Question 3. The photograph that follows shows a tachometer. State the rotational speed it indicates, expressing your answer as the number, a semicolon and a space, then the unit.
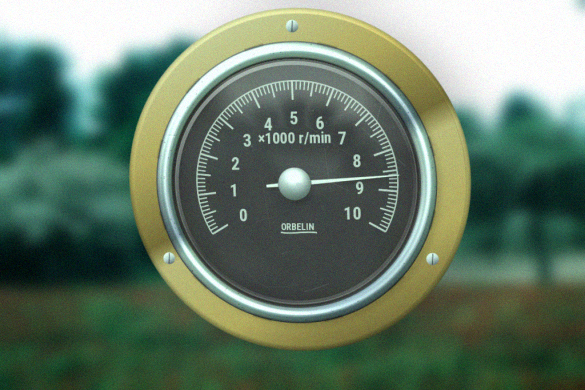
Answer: 8600; rpm
